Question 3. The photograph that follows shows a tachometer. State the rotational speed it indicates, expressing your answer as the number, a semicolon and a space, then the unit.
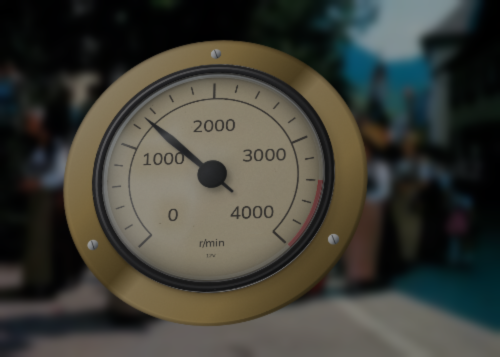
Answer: 1300; rpm
